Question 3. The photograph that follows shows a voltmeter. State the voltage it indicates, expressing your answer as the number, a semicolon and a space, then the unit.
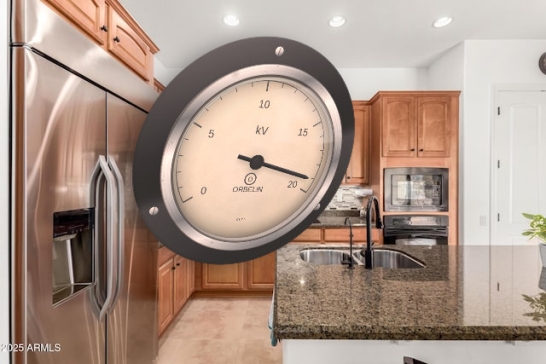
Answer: 19; kV
